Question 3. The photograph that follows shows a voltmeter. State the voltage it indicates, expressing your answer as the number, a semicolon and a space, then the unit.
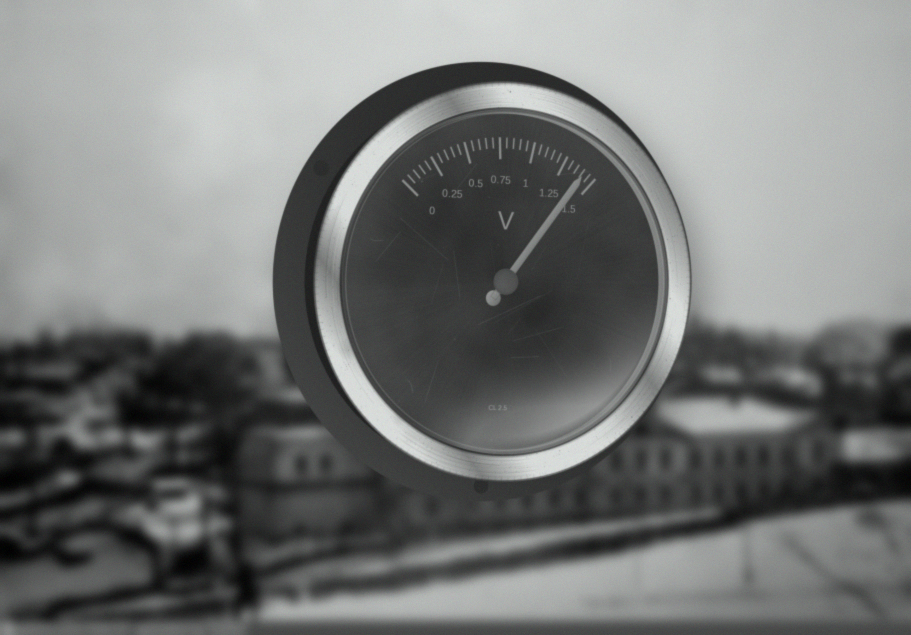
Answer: 1.4; V
